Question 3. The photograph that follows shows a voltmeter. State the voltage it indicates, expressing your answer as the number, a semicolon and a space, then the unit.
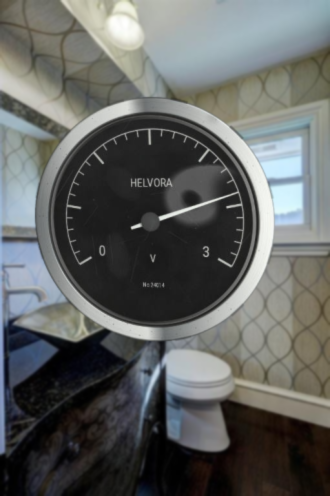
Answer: 2.4; V
